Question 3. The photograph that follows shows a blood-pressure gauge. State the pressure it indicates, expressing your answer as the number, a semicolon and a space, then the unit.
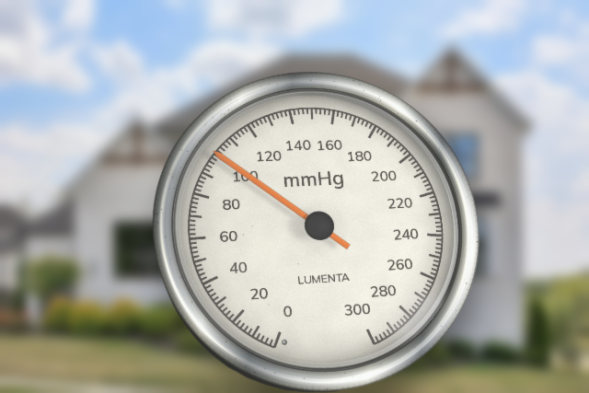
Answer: 100; mmHg
